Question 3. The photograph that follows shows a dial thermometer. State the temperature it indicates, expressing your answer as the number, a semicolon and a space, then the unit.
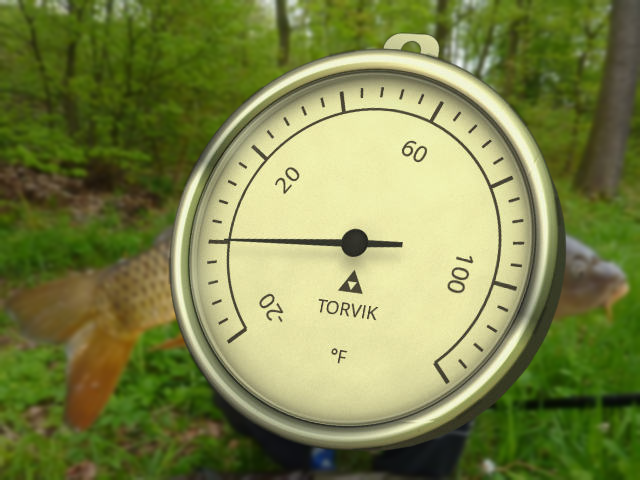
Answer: 0; °F
